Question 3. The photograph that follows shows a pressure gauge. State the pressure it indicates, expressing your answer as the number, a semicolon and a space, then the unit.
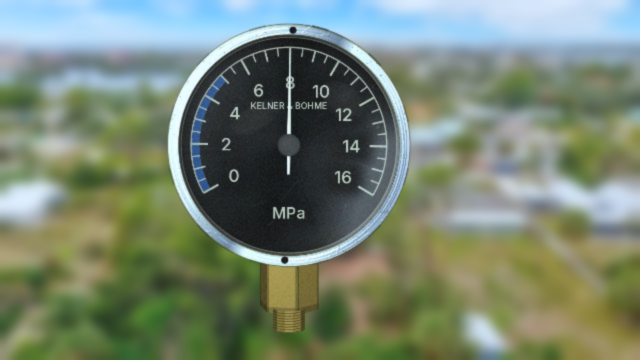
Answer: 8; MPa
